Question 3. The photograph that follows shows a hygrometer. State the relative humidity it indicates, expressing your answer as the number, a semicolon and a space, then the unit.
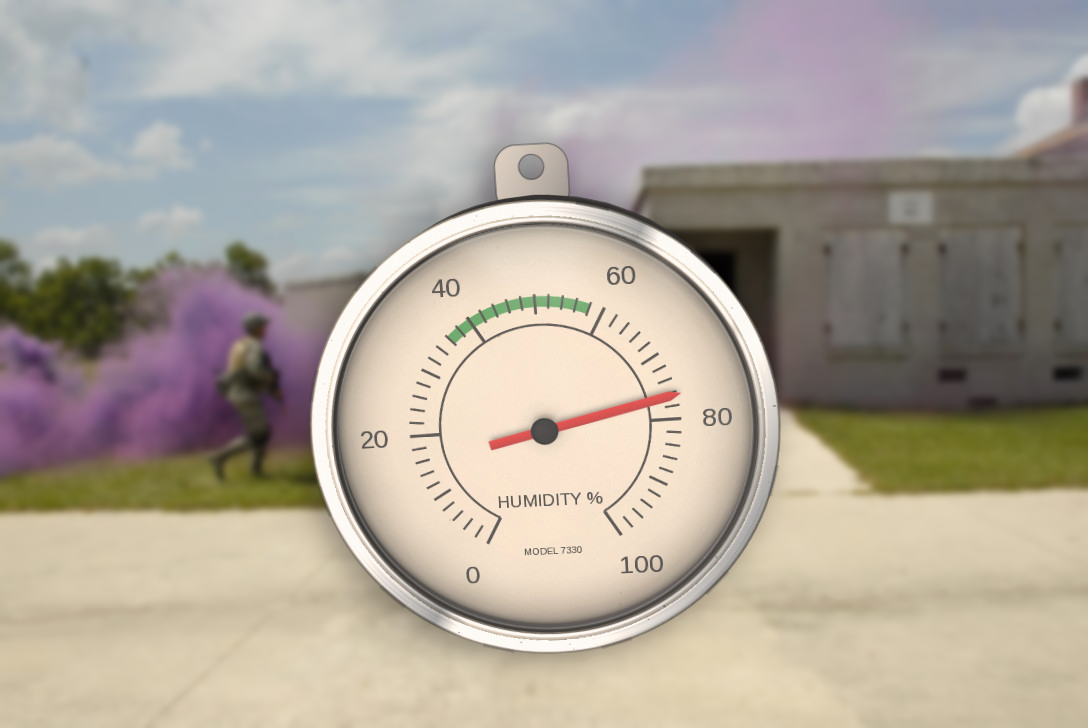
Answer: 76; %
